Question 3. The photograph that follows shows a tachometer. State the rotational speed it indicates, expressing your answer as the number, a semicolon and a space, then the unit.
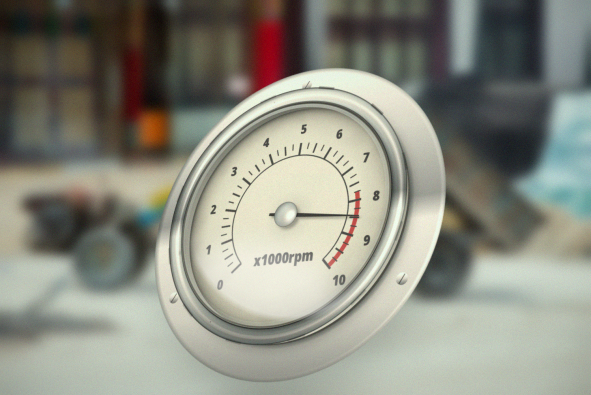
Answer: 8500; rpm
